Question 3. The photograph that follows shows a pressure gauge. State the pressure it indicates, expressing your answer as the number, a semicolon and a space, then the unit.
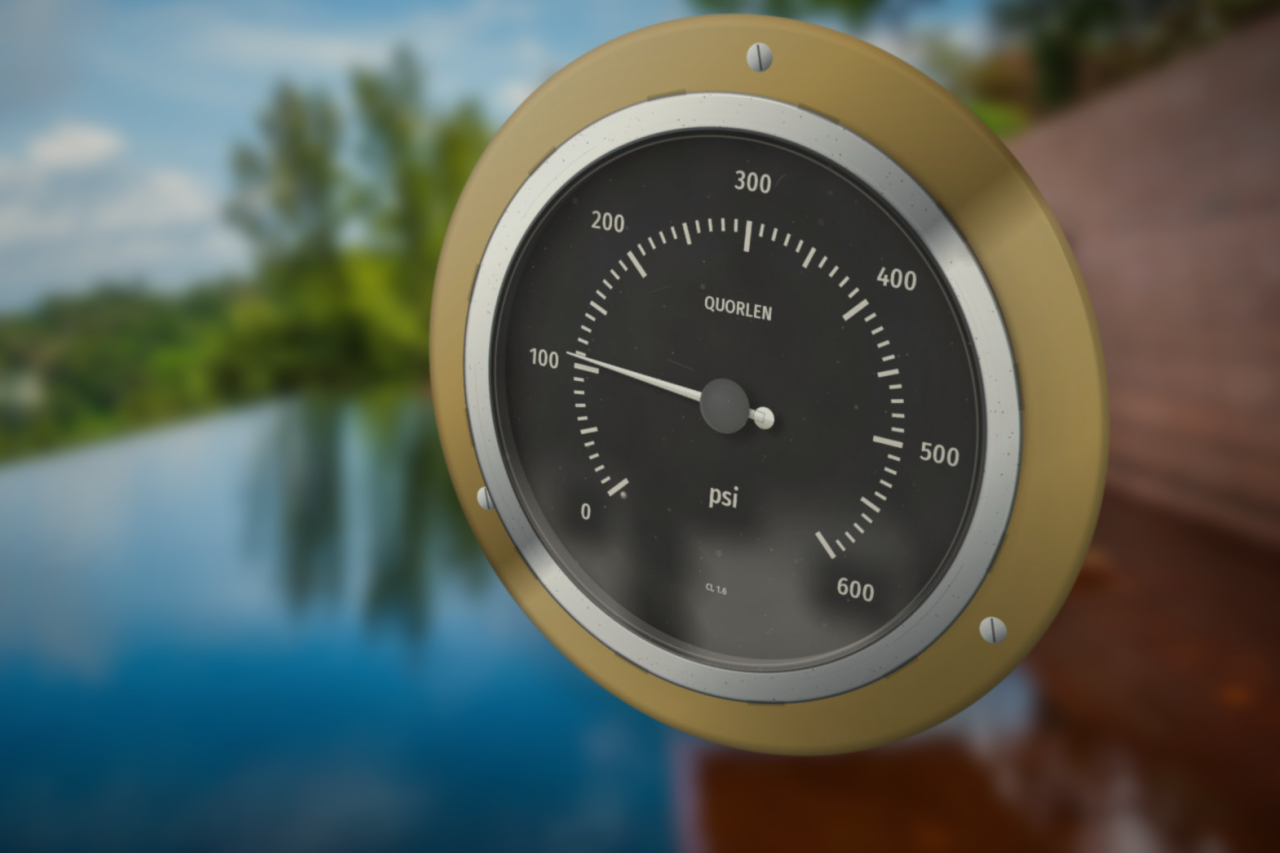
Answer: 110; psi
